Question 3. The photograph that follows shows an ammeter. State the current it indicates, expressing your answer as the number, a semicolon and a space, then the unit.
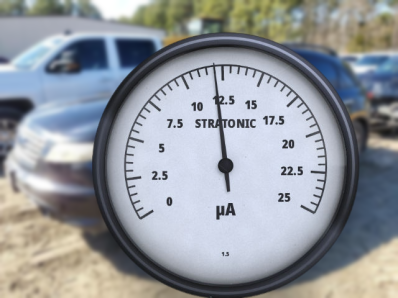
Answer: 12; µA
